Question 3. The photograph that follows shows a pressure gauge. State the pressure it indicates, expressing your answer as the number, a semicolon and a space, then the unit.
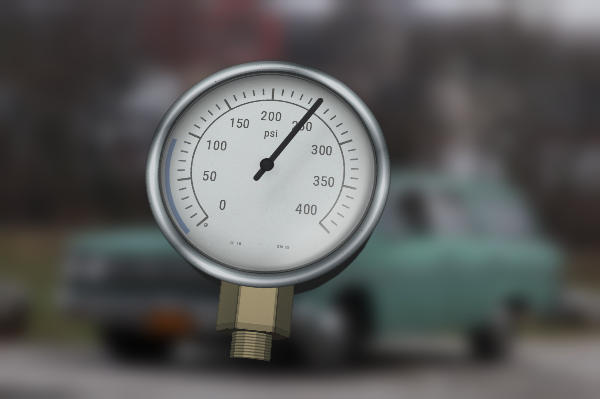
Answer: 250; psi
